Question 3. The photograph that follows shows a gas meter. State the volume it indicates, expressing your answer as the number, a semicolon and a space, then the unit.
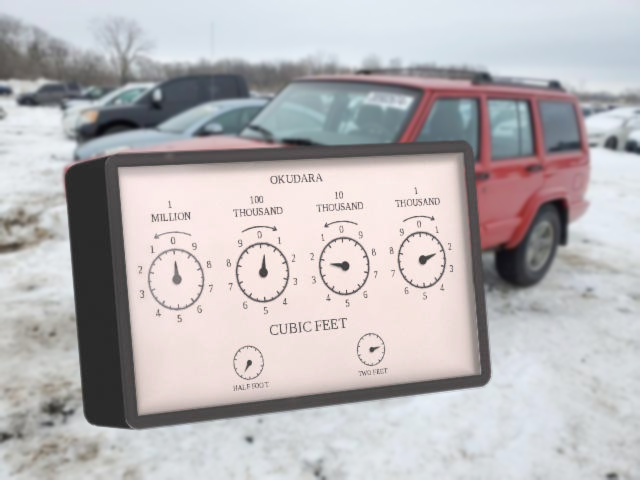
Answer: 2200; ft³
